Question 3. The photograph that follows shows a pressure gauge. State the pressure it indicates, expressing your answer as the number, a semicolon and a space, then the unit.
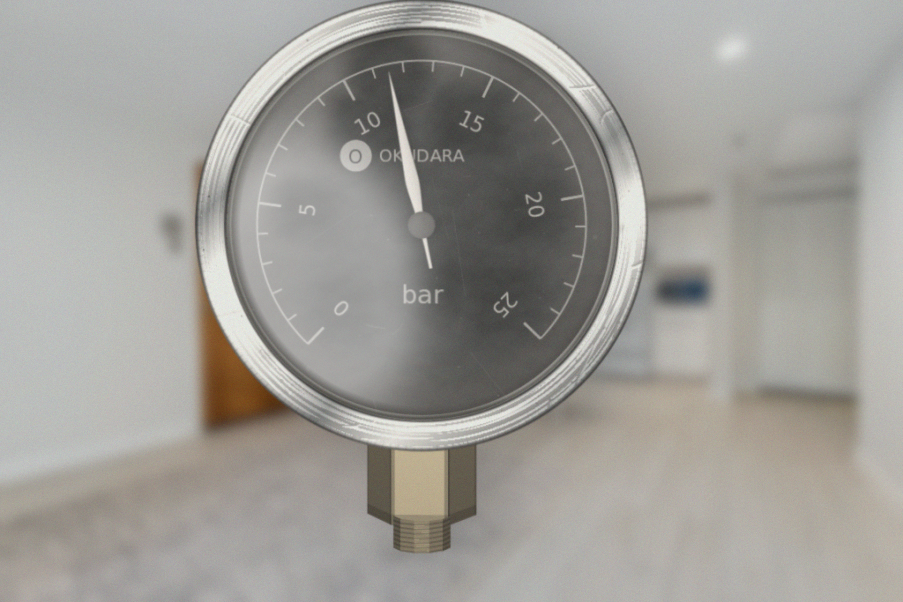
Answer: 11.5; bar
